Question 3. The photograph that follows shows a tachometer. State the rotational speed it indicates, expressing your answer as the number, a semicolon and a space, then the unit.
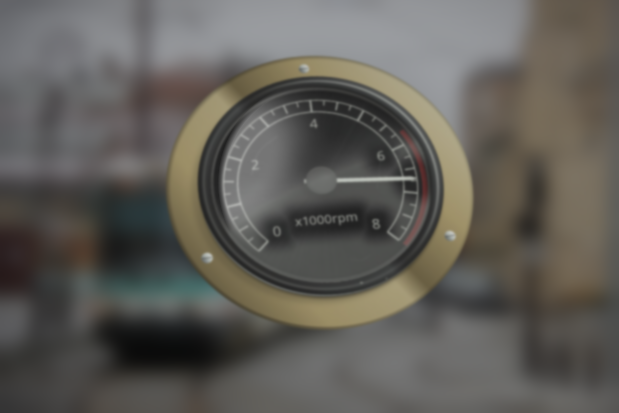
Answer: 6750; rpm
